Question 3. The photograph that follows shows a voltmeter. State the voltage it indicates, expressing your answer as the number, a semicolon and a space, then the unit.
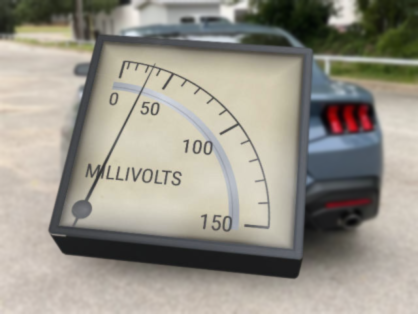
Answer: 35; mV
